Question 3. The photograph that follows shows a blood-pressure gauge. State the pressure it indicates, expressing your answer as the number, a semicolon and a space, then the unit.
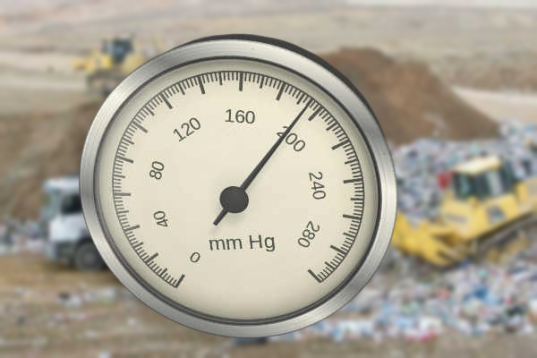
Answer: 194; mmHg
